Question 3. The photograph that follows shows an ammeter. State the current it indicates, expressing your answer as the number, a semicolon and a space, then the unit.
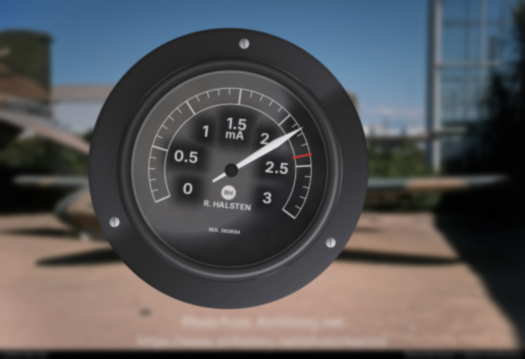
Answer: 2.15; mA
